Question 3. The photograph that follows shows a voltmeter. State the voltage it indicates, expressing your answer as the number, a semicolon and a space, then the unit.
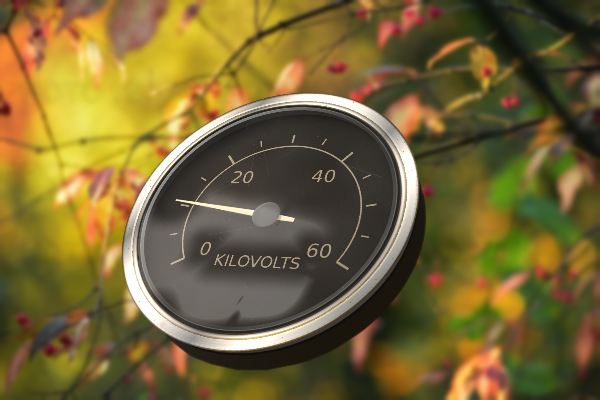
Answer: 10; kV
